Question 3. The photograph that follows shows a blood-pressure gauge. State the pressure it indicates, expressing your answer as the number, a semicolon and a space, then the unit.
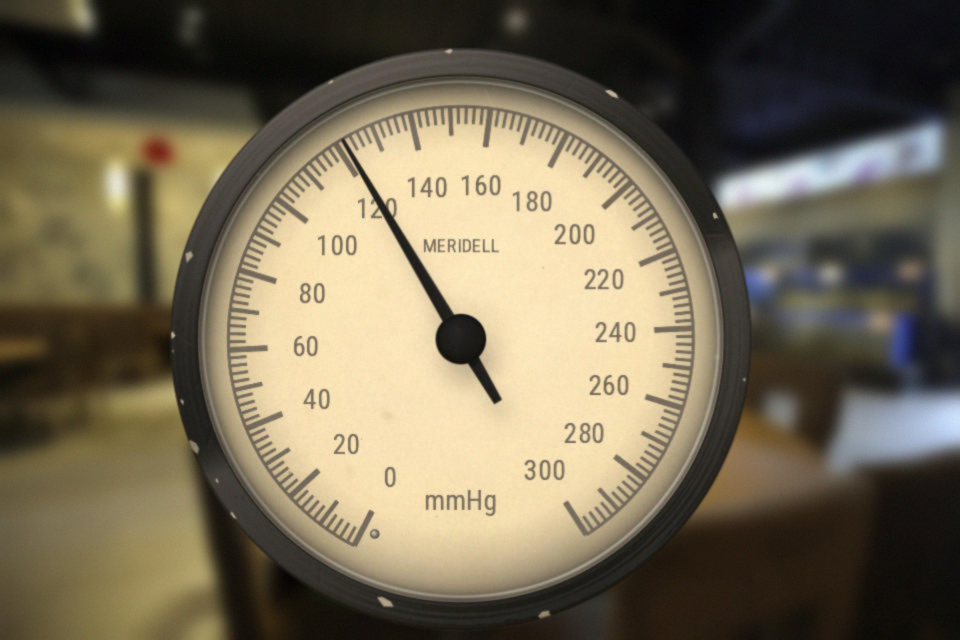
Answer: 122; mmHg
